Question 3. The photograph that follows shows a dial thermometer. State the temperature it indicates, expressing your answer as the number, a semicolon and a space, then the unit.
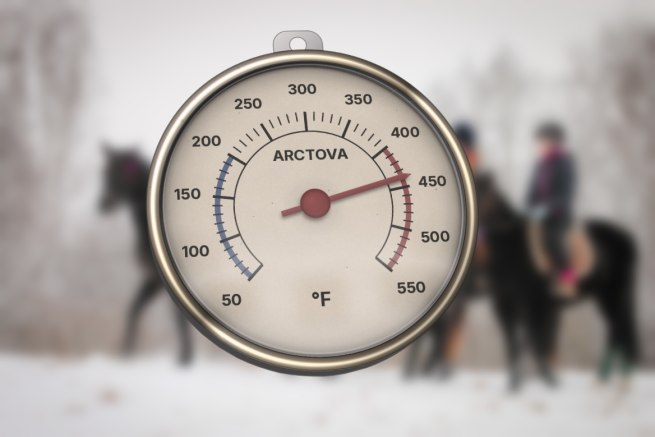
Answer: 440; °F
